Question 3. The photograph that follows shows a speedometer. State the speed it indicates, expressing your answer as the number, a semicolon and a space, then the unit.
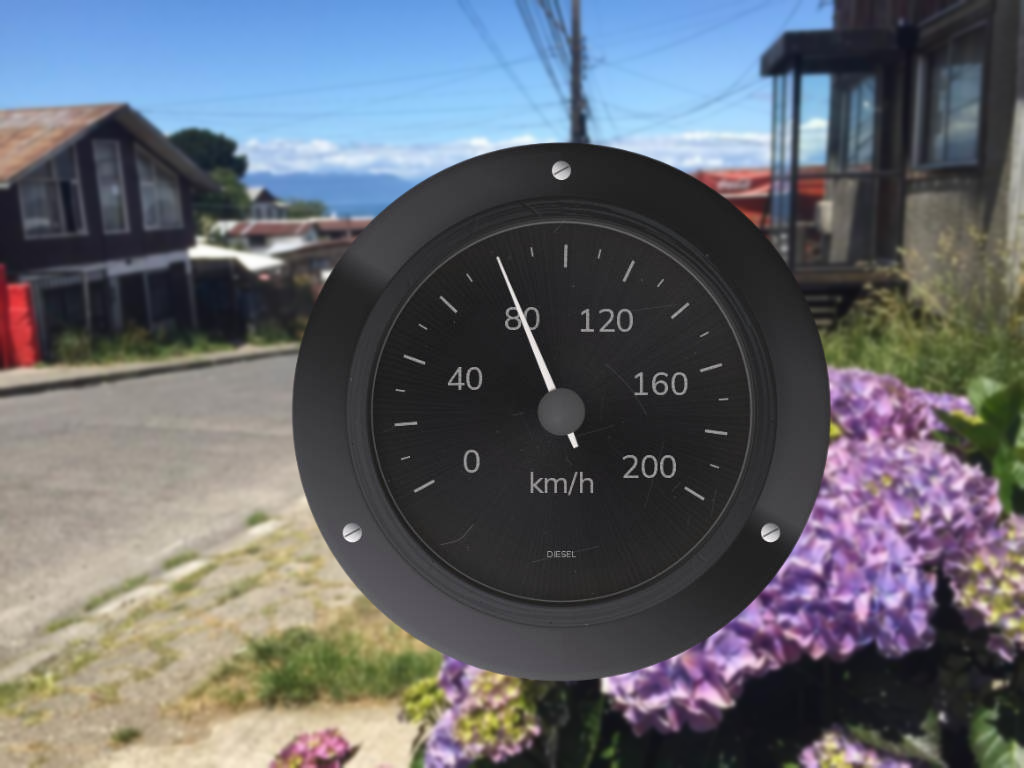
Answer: 80; km/h
